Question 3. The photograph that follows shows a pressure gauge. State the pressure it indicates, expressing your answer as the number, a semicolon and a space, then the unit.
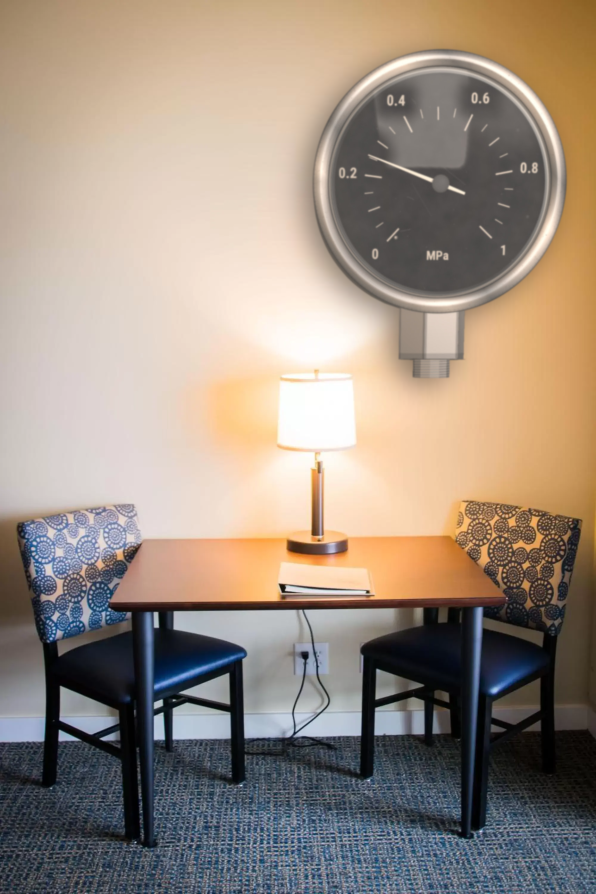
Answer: 0.25; MPa
